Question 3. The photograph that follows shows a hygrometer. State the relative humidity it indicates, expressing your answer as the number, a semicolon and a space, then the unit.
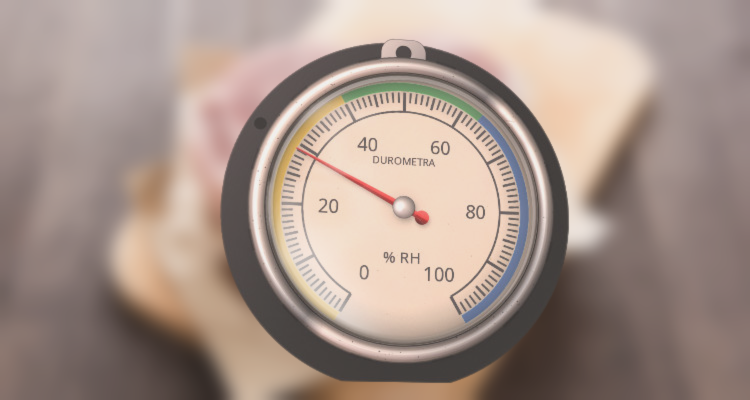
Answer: 29; %
